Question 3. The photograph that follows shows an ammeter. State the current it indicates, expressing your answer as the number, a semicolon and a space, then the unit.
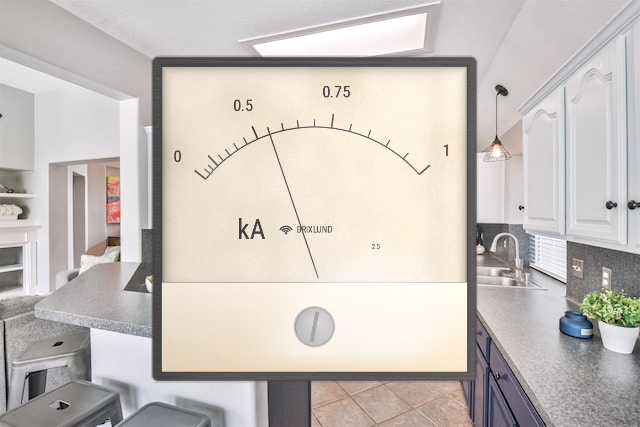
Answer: 0.55; kA
